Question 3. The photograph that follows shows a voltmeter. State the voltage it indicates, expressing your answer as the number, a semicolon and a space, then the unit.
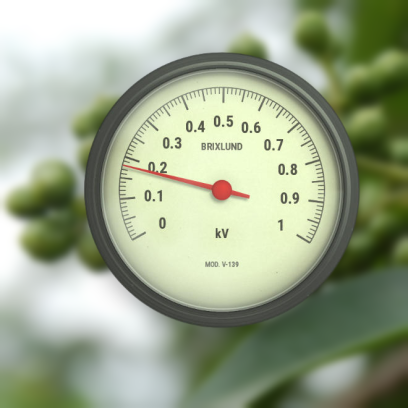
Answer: 0.18; kV
